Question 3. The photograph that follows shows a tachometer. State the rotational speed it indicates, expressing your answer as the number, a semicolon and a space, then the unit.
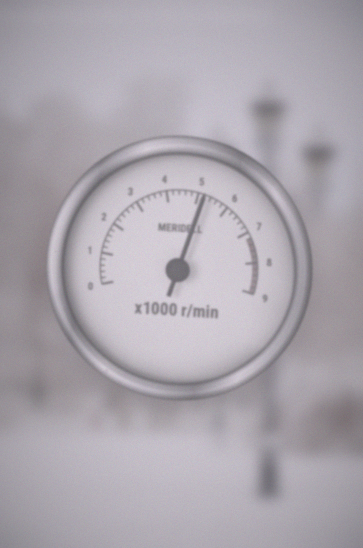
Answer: 5200; rpm
